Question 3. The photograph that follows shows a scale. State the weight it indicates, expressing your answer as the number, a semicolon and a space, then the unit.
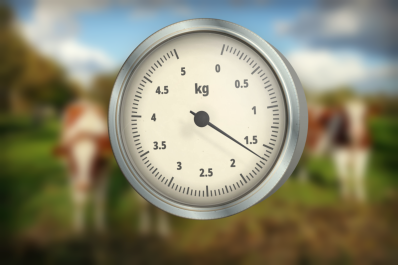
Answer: 1.65; kg
